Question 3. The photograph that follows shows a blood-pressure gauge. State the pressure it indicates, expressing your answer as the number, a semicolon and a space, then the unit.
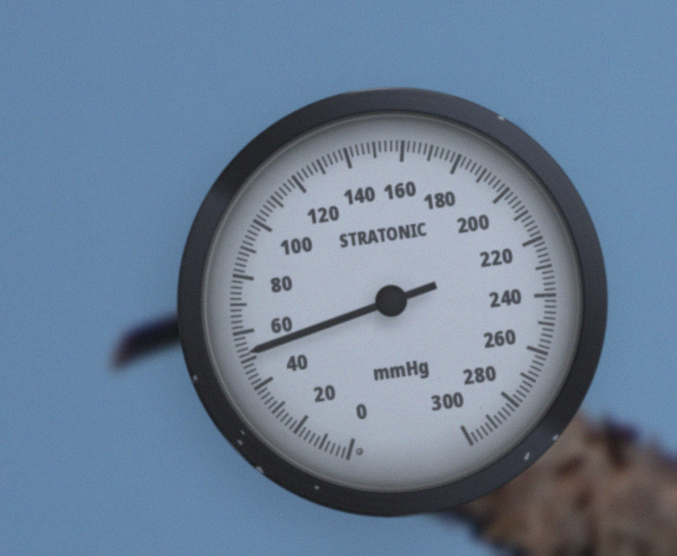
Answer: 52; mmHg
